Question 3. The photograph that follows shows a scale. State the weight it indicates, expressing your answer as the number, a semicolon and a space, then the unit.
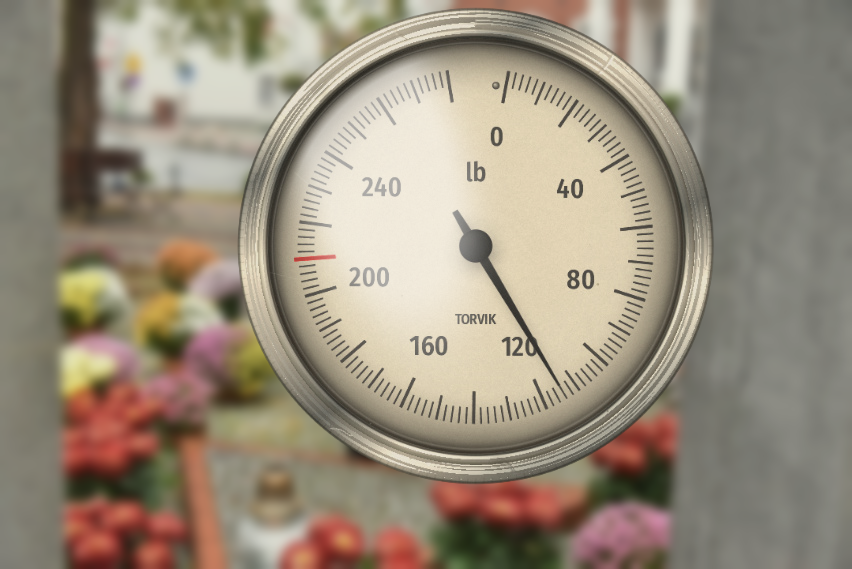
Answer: 114; lb
